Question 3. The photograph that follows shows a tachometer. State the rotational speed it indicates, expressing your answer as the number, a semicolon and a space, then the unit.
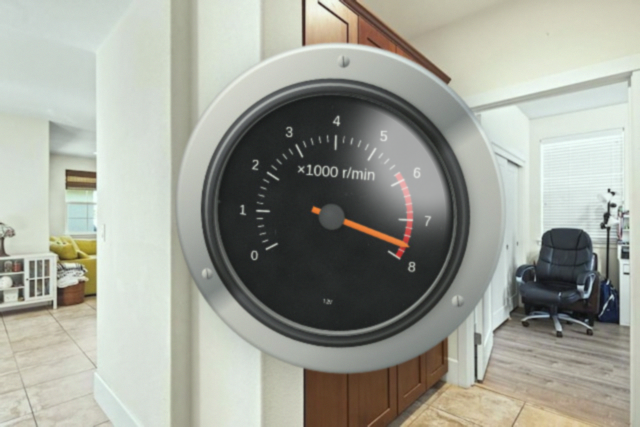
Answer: 7600; rpm
